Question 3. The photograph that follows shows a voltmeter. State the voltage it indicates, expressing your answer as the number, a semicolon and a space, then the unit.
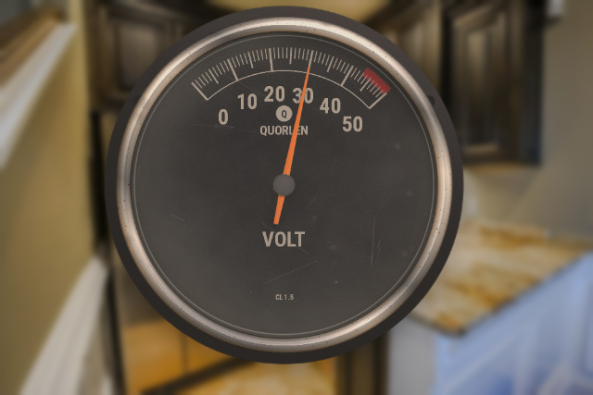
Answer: 30; V
